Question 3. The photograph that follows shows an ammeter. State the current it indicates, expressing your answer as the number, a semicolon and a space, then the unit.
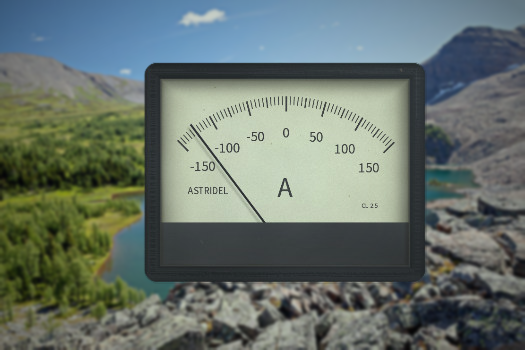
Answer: -125; A
